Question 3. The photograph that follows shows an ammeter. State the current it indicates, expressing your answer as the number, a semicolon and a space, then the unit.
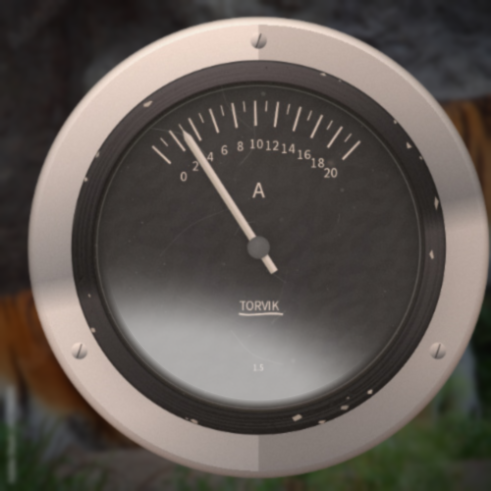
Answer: 3; A
